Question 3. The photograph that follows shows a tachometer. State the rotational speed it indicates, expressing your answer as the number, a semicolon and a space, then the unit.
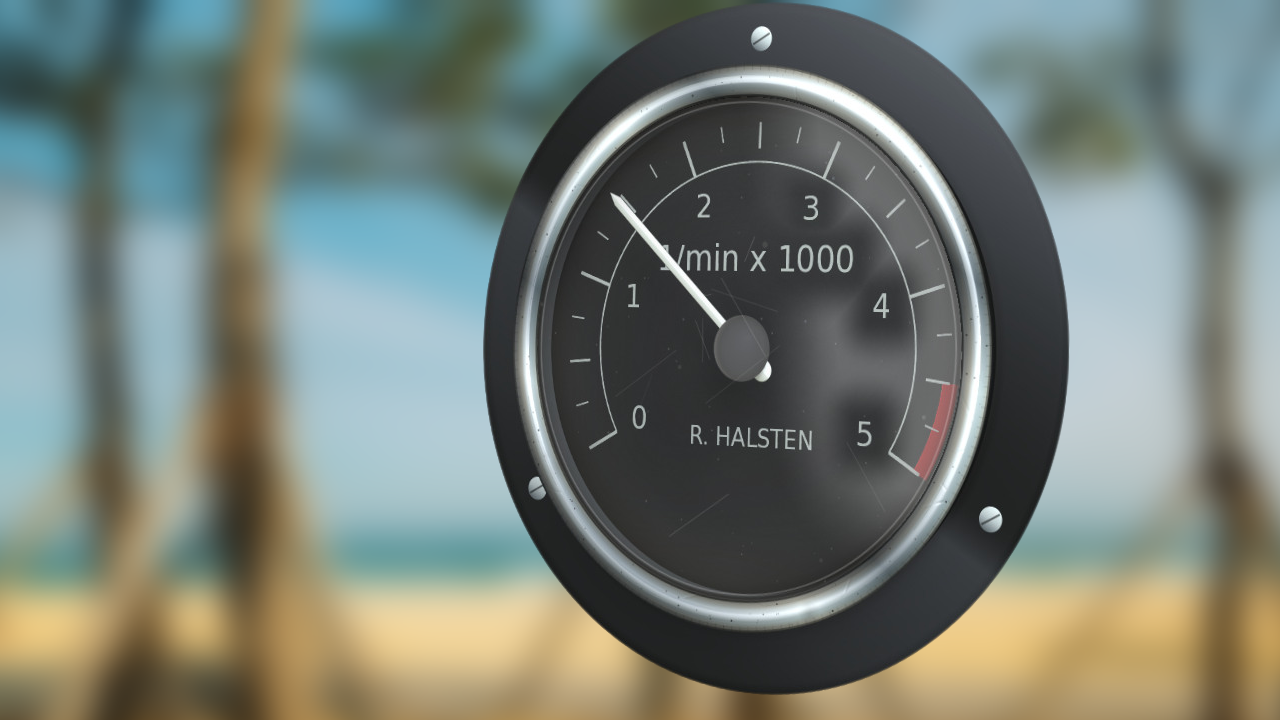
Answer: 1500; rpm
